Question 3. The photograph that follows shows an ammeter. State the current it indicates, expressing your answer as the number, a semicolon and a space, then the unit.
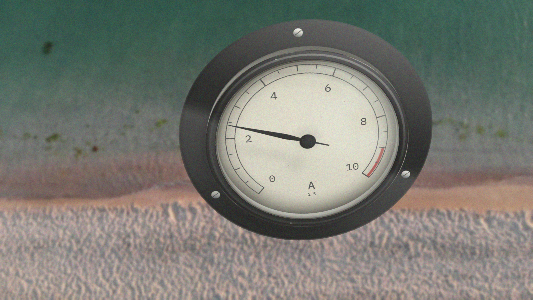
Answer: 2.5; A
